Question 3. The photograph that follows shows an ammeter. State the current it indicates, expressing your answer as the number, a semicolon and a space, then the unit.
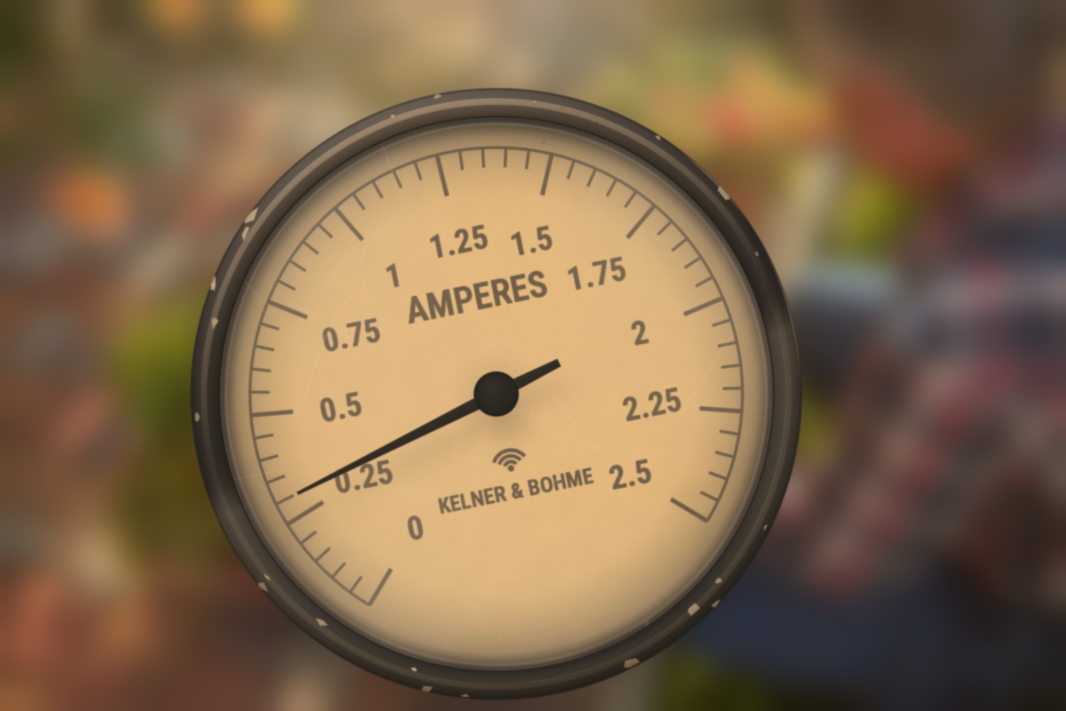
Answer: 0.3; A
